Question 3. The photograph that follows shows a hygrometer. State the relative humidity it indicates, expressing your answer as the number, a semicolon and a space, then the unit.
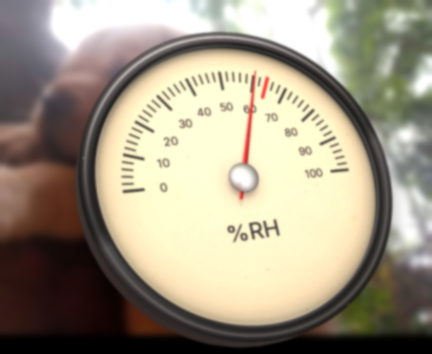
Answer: 60; %
